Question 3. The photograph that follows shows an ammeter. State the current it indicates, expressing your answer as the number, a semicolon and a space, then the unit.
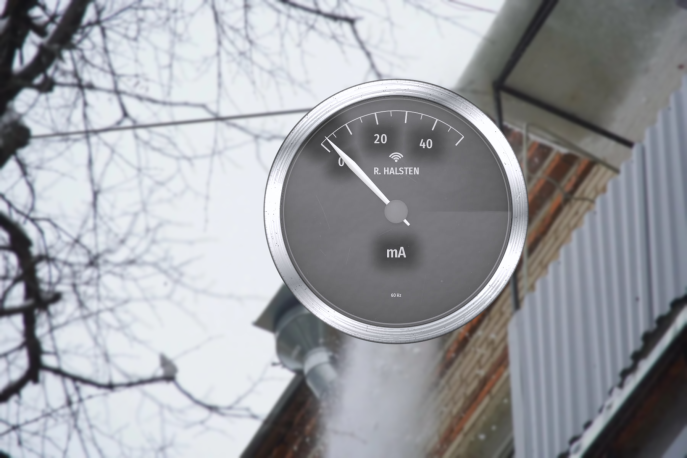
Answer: 2.5; mA
